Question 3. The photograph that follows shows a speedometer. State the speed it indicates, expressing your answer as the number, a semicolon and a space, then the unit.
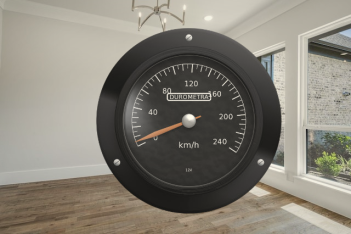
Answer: 5; km/h
